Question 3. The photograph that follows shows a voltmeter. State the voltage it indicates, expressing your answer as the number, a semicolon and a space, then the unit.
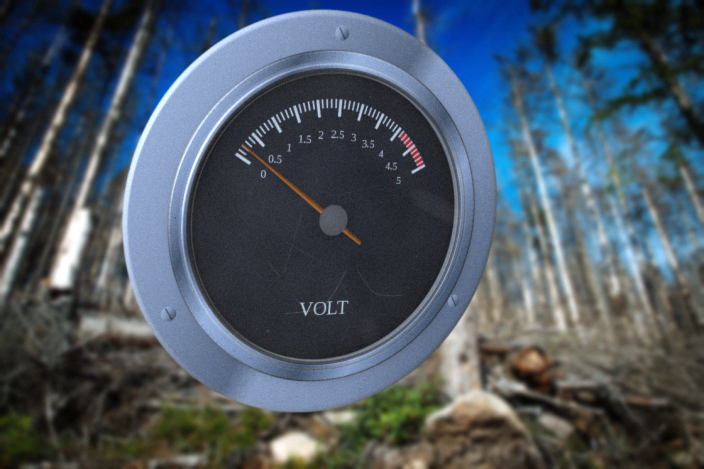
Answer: 0.2; V
